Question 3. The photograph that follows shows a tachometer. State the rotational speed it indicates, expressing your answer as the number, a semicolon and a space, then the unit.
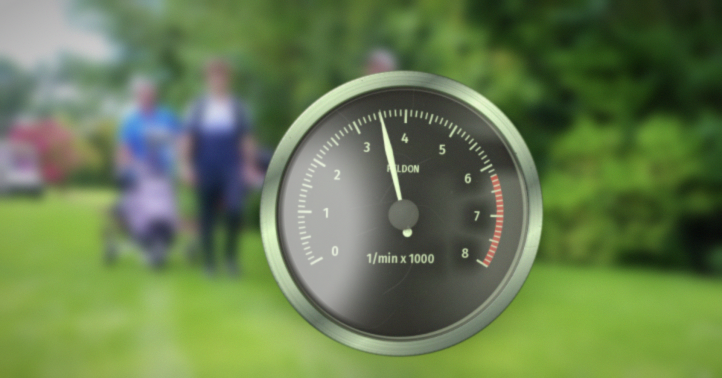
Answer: 3500; rpm
